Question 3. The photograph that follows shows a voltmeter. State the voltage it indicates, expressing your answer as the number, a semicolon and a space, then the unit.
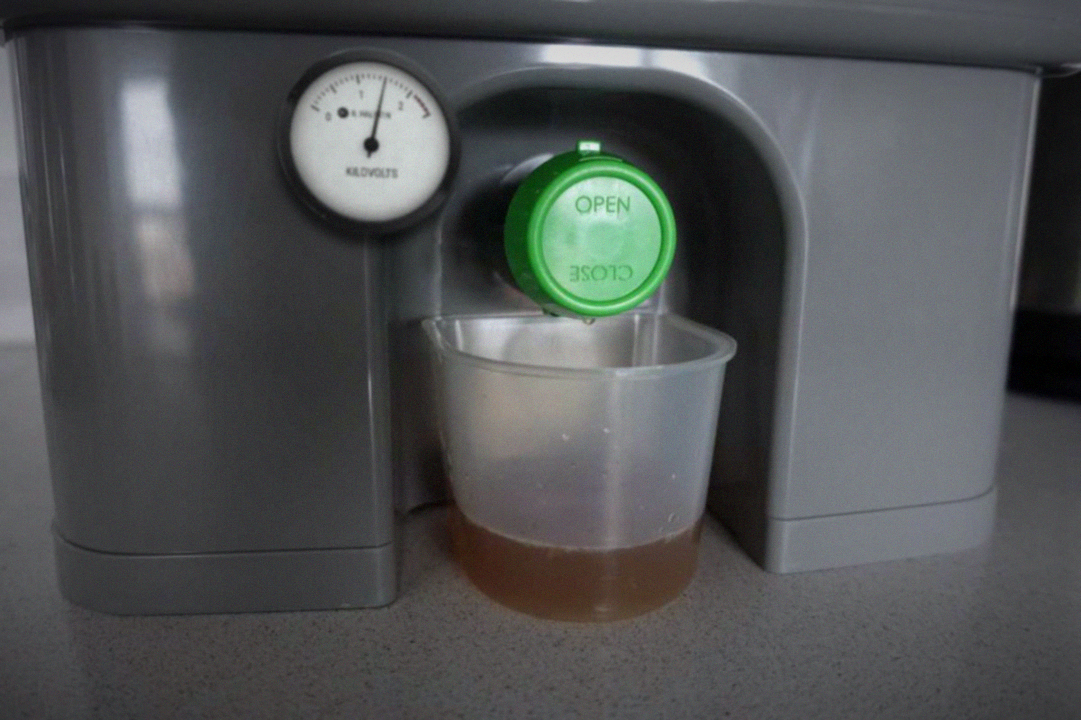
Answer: 1.5; kV
